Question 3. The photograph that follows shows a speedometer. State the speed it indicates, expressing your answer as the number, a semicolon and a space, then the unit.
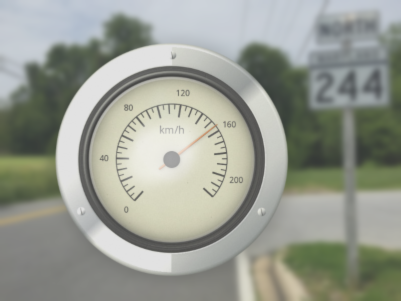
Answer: 155; km/h
